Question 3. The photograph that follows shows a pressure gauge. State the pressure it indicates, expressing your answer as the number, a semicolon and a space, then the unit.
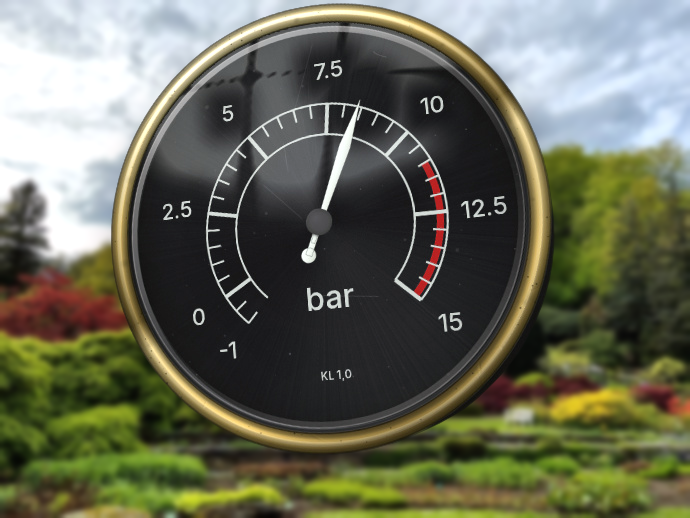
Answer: 8.5; bar
